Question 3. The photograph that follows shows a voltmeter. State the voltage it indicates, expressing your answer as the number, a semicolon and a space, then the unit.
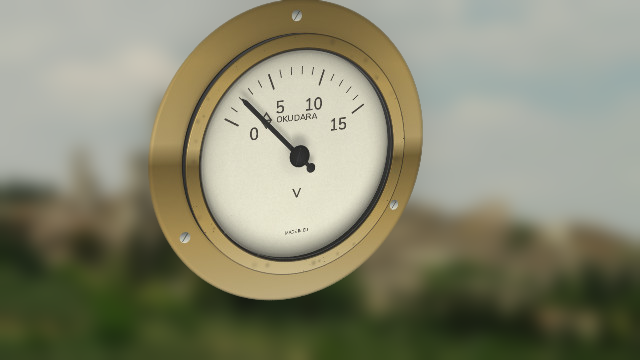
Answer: 2; V
